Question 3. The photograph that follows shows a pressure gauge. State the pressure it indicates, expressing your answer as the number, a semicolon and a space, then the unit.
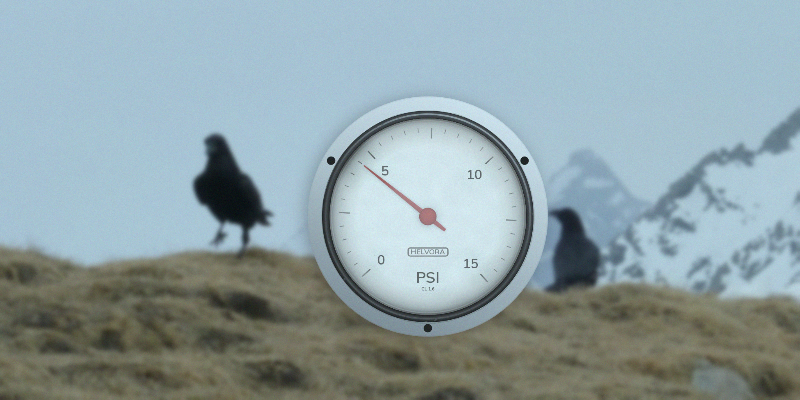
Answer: 4.5; psi
